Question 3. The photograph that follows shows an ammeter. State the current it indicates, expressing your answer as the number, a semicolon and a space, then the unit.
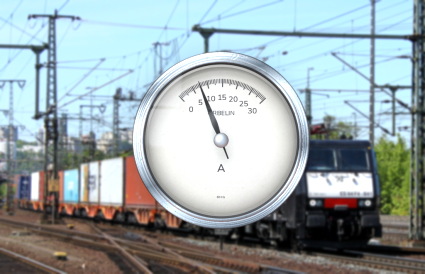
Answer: 7.5; A
